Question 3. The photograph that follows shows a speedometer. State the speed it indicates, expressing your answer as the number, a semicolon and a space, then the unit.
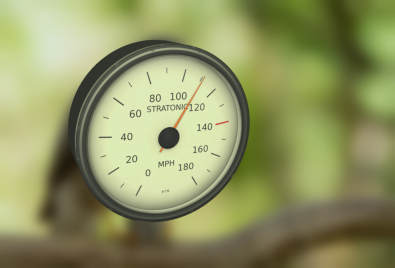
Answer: 110; mph
